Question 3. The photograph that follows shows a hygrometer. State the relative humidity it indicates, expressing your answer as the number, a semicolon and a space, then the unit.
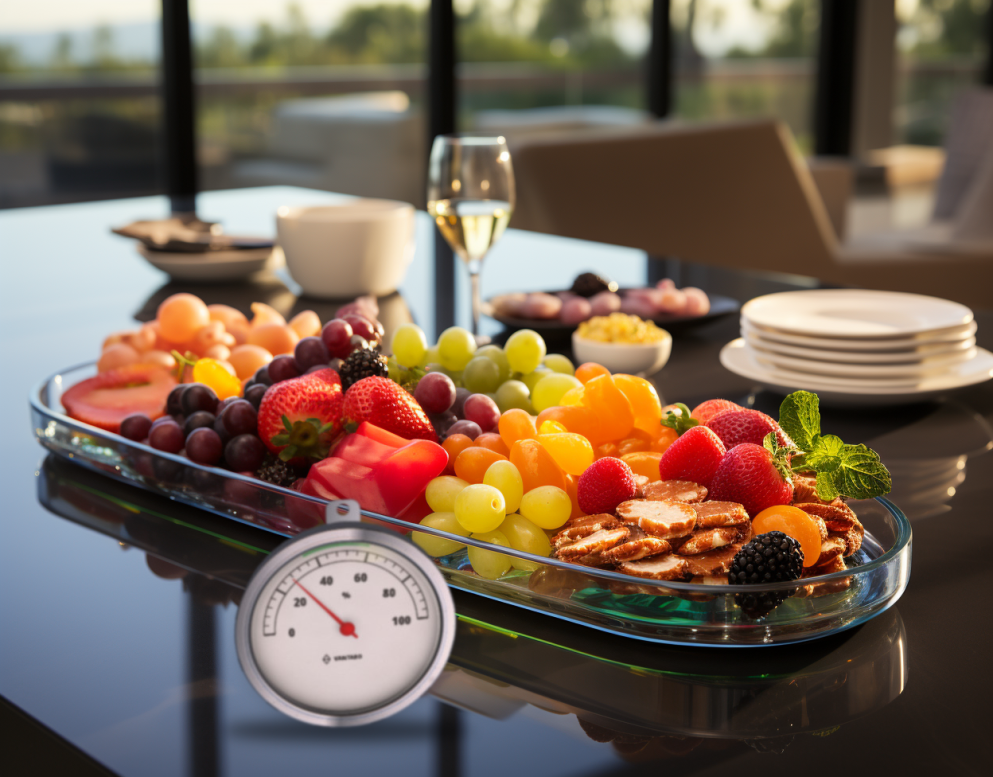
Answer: 28; %
